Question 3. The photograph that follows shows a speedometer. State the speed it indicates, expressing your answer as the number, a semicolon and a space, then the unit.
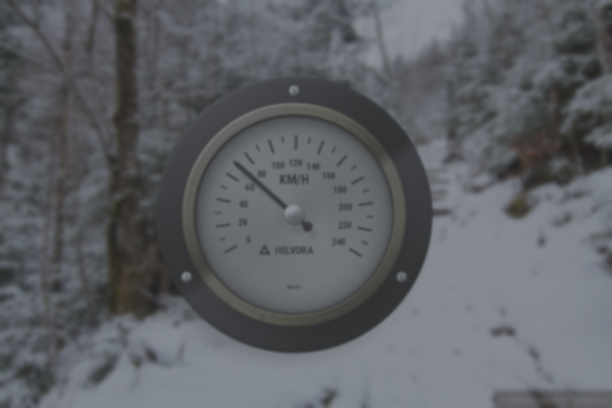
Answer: 70; km/h
